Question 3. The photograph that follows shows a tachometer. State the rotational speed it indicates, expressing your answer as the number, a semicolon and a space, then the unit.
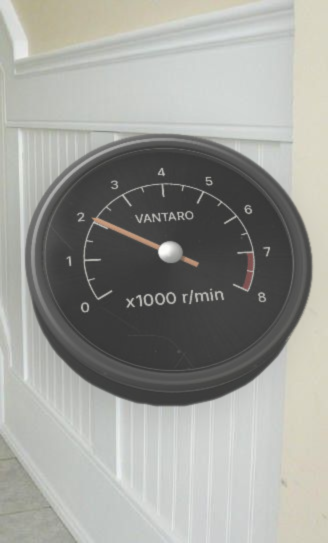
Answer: 2000; rpm
